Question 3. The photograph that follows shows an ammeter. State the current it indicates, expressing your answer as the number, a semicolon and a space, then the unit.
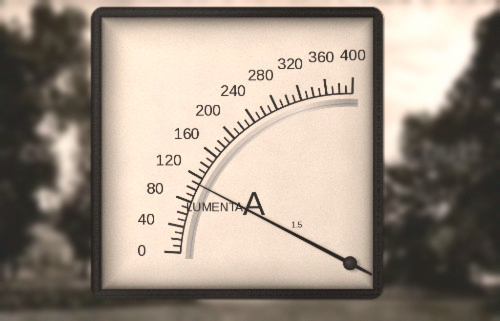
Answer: 110; A
